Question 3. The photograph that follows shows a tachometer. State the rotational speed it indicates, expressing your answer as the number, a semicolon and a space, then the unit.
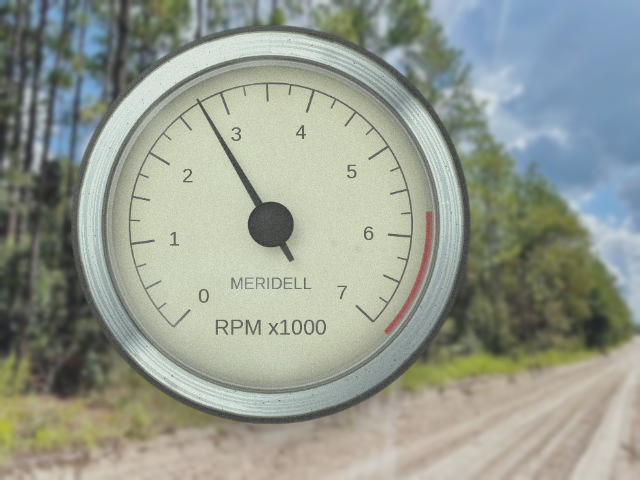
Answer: 2750; rpm
